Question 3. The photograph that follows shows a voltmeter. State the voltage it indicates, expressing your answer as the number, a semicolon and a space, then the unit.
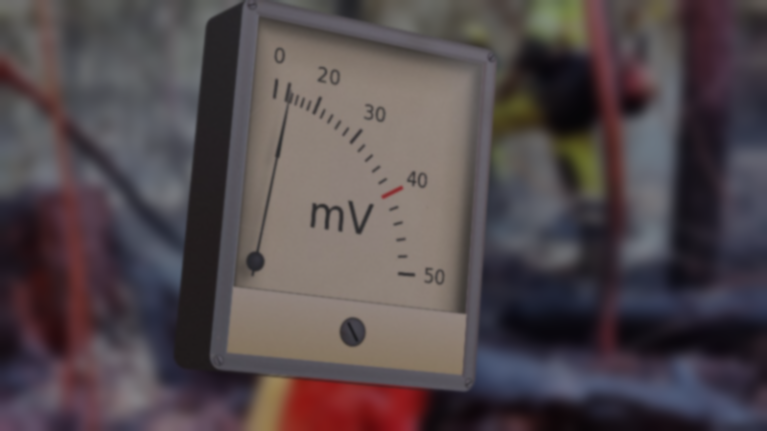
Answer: 10; mV
